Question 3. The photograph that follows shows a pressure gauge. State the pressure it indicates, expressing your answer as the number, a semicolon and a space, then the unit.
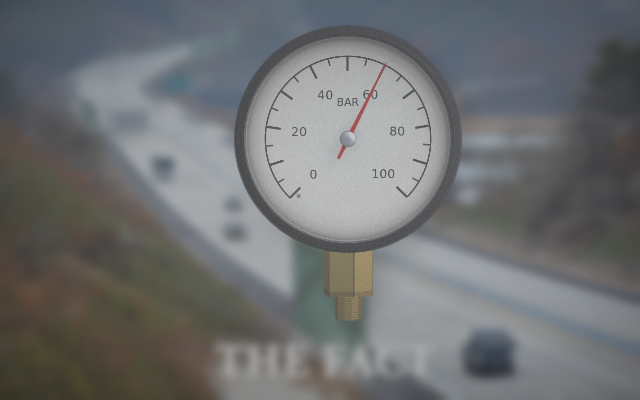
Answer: 60; bar
